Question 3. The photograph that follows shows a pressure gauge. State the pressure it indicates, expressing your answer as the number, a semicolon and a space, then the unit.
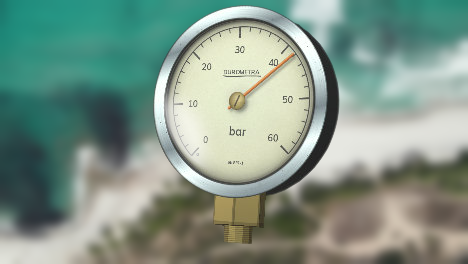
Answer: 42; bar
